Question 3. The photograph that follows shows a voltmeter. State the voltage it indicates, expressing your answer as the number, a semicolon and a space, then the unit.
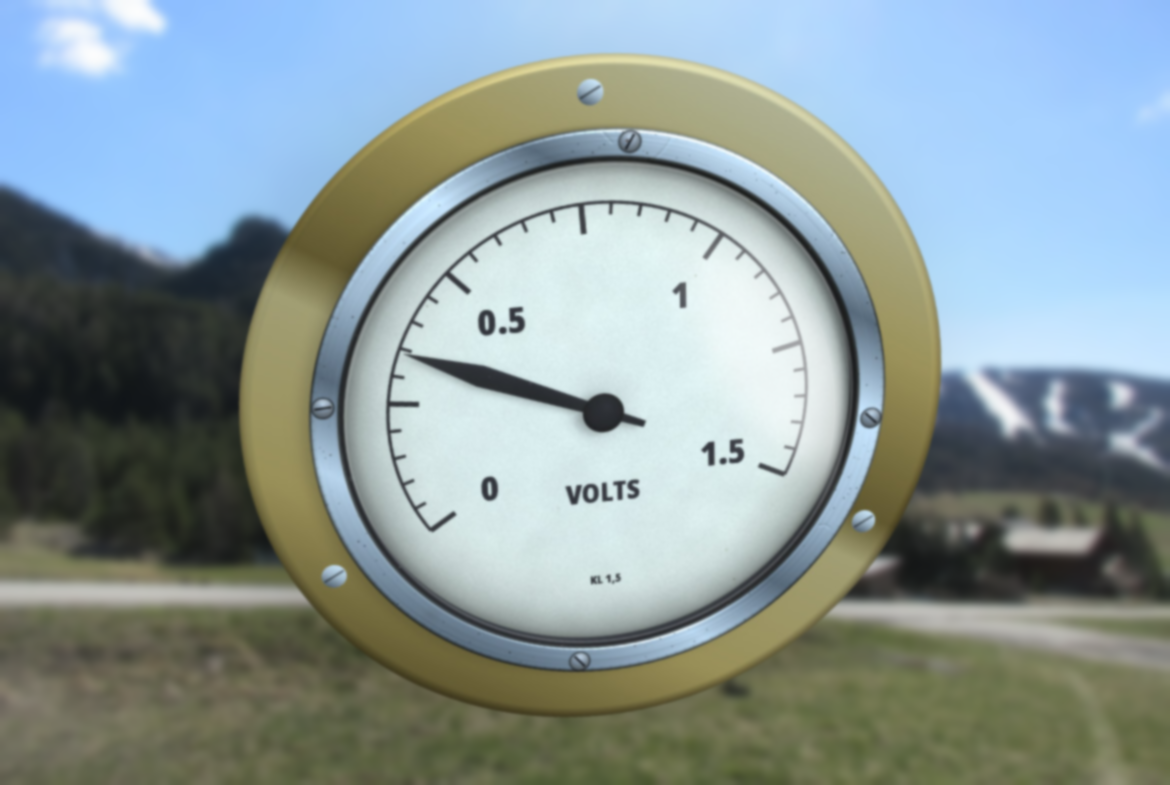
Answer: 0.35; V
